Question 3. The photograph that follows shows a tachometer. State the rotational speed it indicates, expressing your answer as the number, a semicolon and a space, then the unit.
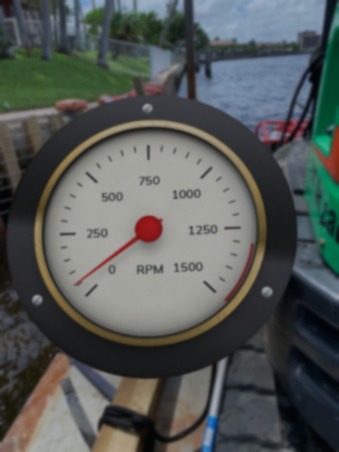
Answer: 50; rpm
